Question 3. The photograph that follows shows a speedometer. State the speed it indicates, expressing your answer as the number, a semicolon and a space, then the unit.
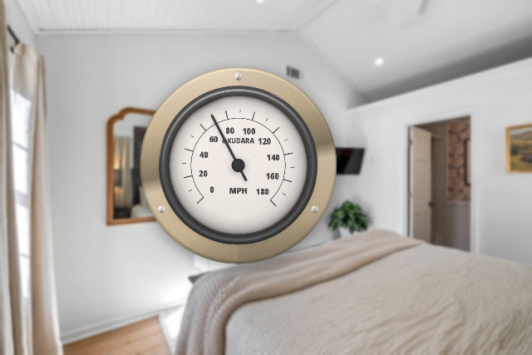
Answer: 70; mph
